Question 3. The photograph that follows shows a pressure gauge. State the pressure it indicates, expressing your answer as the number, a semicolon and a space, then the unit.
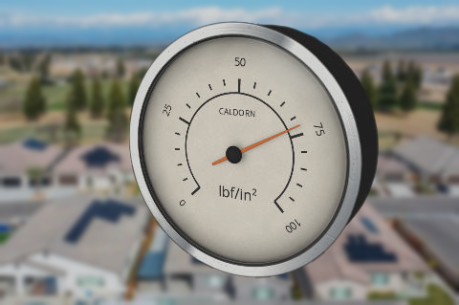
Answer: 72.5; psi
